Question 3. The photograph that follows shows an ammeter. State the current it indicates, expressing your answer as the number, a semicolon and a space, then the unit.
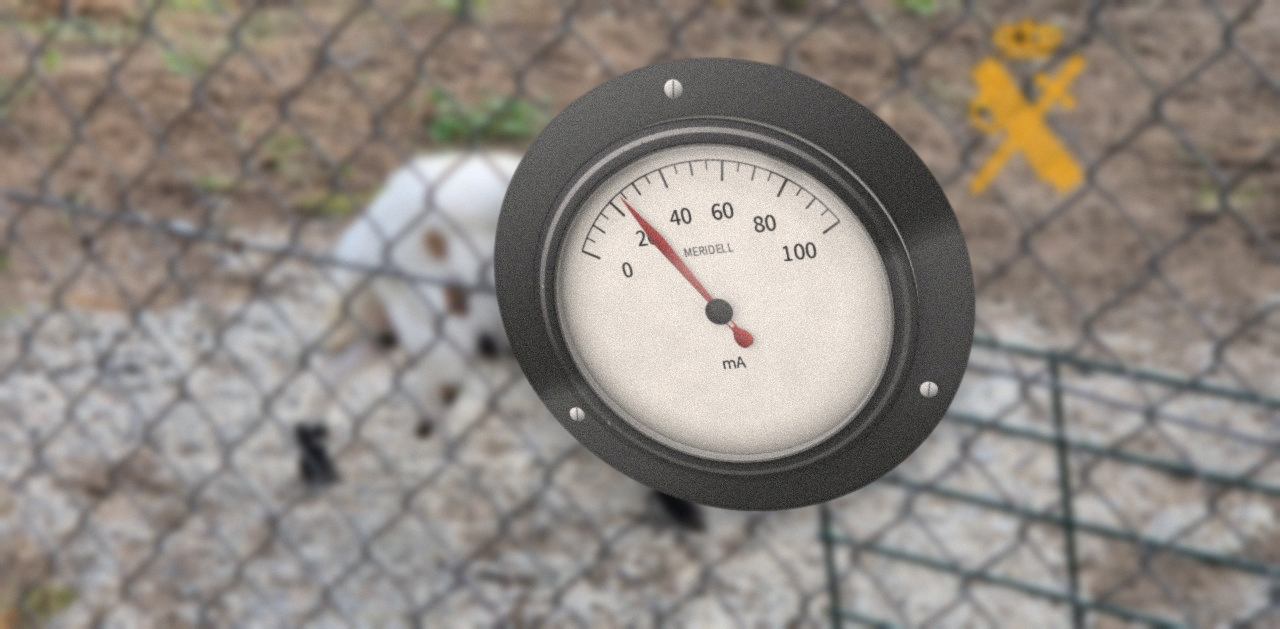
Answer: 25; mA
